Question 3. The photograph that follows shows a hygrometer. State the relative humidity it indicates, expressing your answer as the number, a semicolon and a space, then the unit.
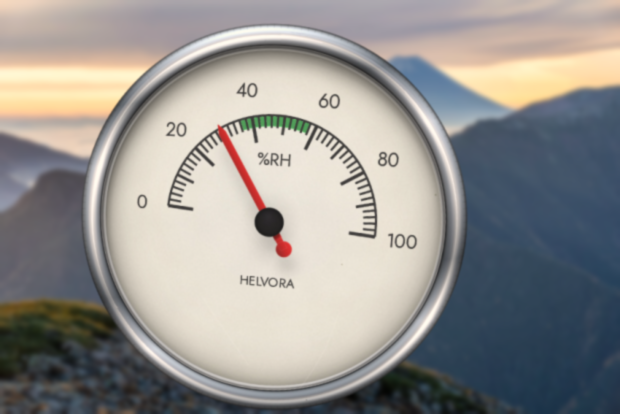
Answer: 30; %
